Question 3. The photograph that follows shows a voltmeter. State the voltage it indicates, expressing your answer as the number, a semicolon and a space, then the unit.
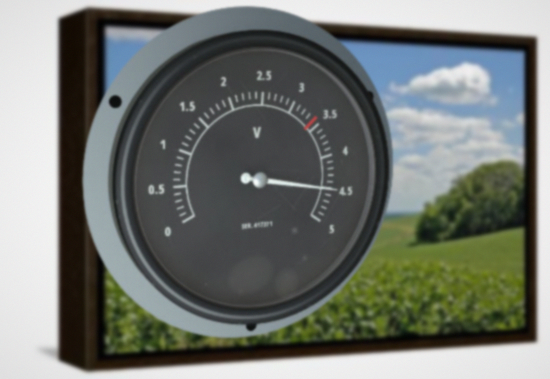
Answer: 4.5; V
